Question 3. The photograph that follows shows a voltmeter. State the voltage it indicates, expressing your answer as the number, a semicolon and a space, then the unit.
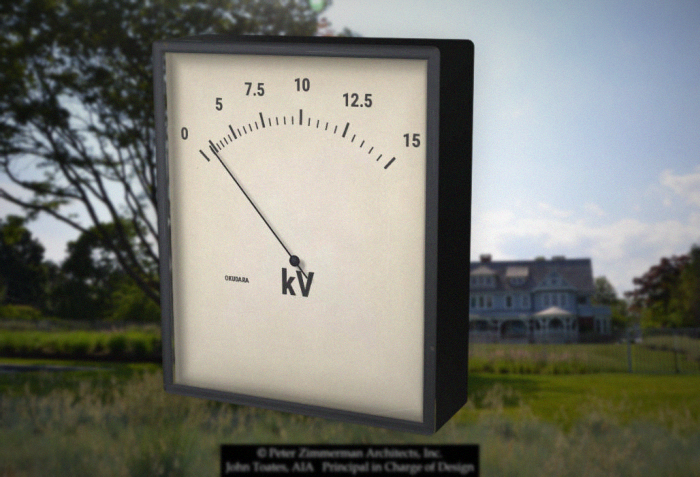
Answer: 2.5; kV
